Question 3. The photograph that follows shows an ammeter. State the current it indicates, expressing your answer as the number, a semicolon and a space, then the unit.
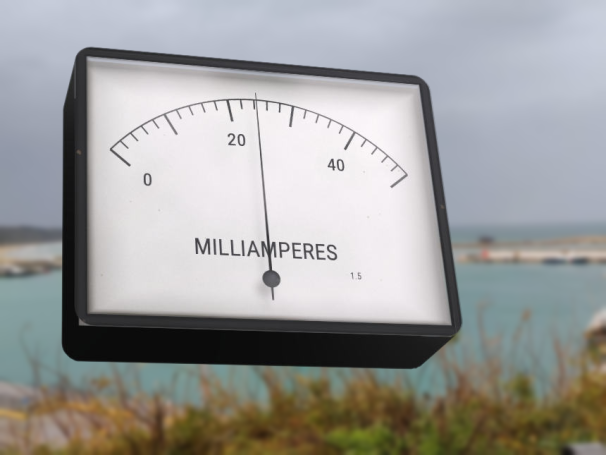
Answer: 24; mA
